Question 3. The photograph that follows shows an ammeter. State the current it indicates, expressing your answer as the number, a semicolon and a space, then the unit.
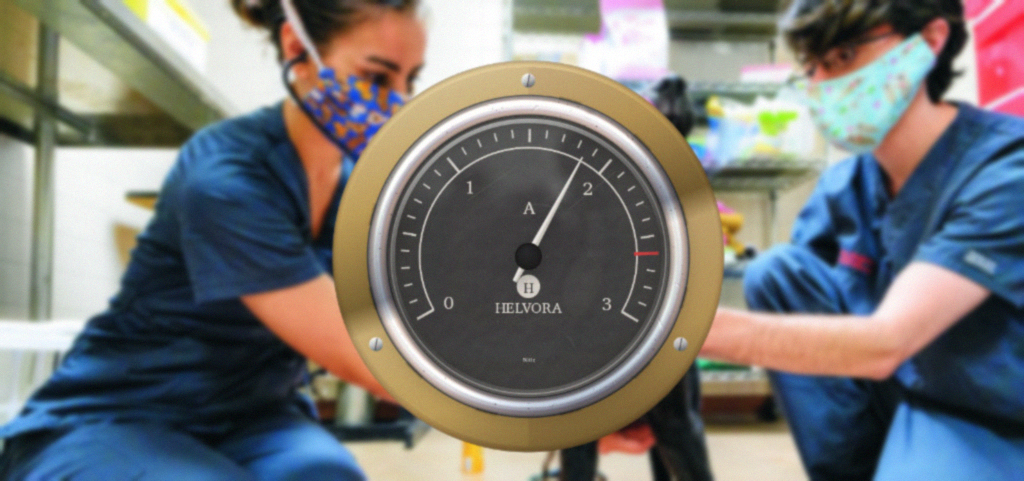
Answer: 1.85; A
